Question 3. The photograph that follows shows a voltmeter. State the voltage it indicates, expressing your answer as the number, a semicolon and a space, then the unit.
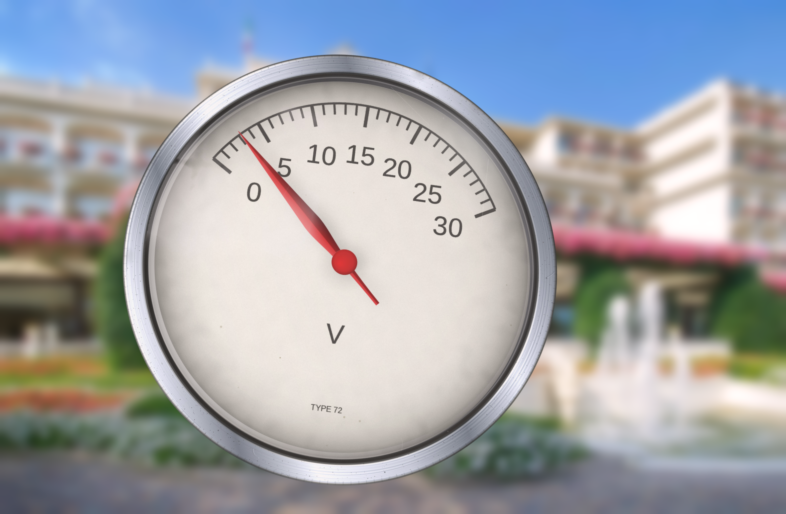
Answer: 3; V
